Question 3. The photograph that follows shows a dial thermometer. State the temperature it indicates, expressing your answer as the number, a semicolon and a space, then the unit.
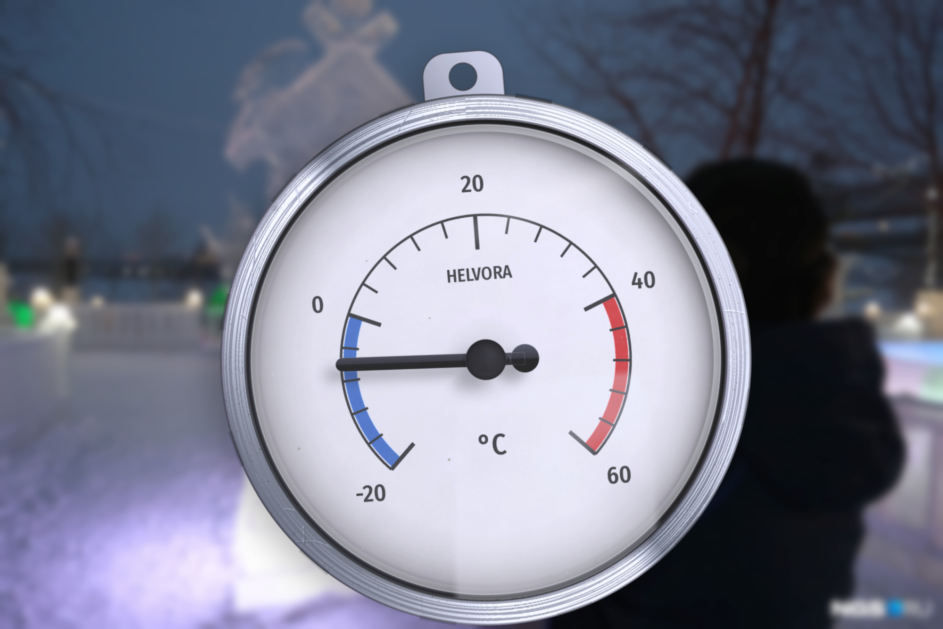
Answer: -6; °C
